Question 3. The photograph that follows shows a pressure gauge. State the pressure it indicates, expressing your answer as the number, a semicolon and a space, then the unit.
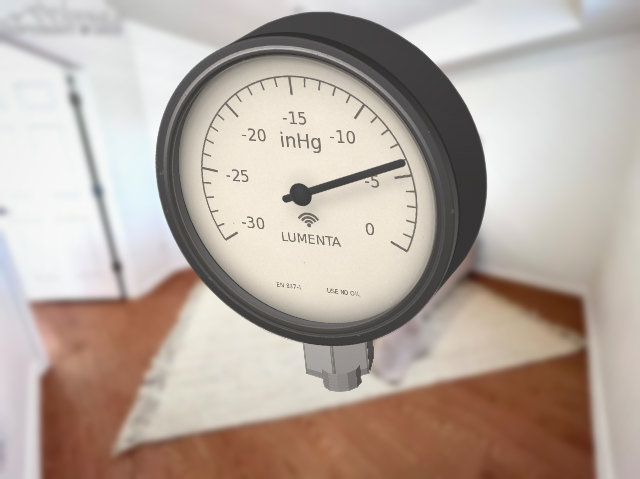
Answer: -6; inHg
